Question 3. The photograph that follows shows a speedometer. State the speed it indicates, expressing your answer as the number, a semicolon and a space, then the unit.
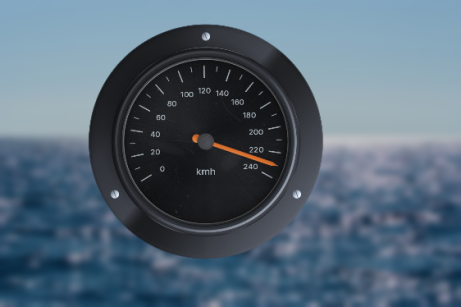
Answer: 230; km/h
